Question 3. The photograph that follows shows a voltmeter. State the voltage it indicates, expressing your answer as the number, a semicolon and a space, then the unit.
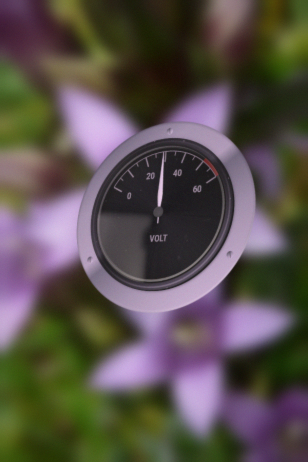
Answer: 30; V
